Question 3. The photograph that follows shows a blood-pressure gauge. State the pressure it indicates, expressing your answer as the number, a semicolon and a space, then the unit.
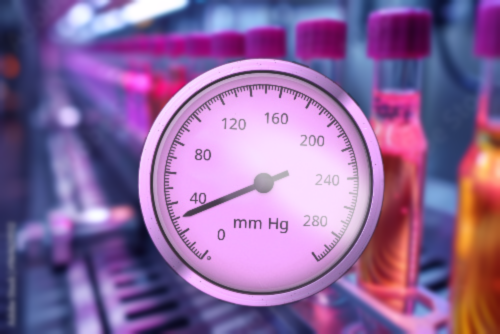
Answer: 30; mmHg
